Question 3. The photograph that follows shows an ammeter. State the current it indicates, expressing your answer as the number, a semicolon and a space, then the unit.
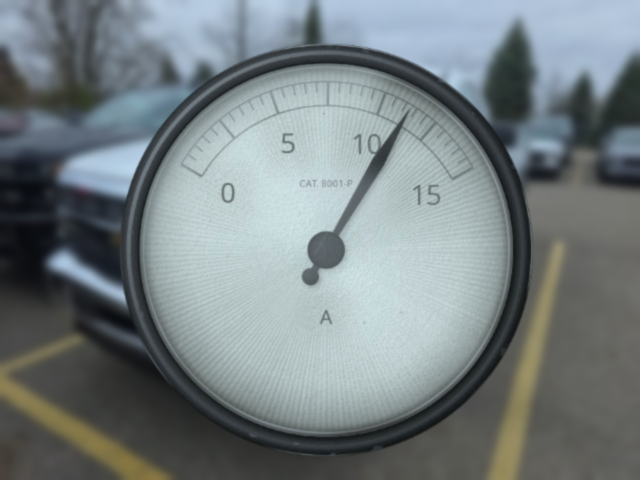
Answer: 11.25; A
